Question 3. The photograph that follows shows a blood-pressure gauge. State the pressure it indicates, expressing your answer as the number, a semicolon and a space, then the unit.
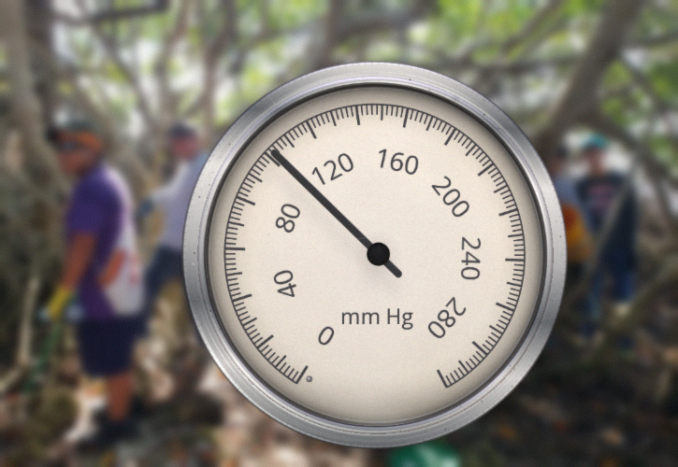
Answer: 102; mmHg
